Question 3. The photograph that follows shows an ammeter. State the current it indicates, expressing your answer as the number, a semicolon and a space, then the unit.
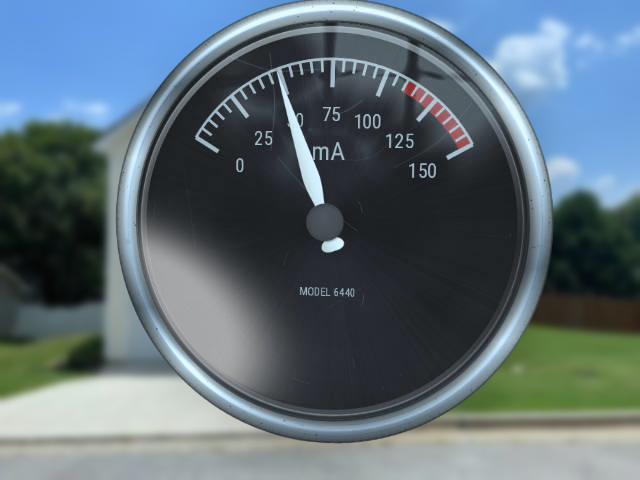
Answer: 50; mA
